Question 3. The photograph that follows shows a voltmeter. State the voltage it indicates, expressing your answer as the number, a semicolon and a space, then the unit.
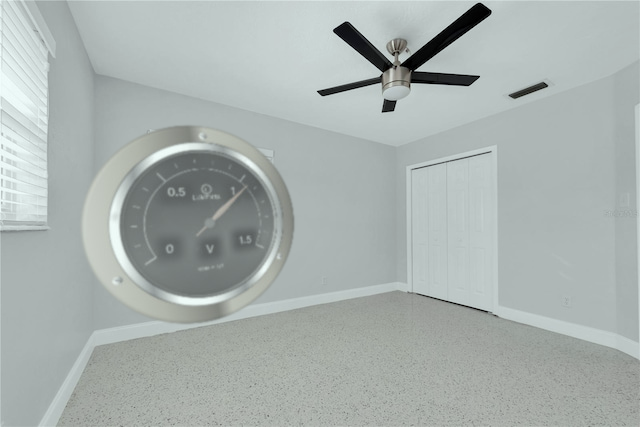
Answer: 1.05; V
